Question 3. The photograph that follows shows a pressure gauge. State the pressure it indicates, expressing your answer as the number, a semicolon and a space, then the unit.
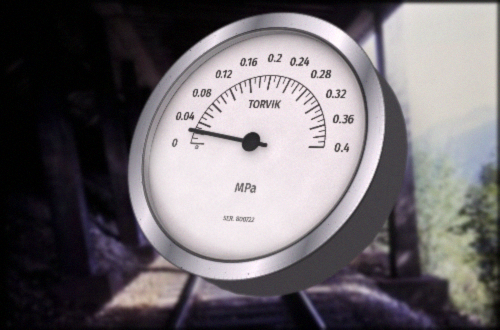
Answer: 0.02; MPa
